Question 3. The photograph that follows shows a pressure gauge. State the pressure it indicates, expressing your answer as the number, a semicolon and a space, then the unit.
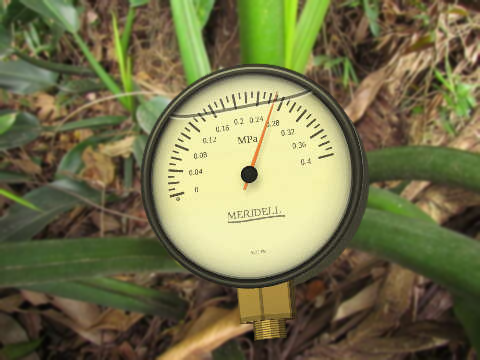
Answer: 0.27; MPa
